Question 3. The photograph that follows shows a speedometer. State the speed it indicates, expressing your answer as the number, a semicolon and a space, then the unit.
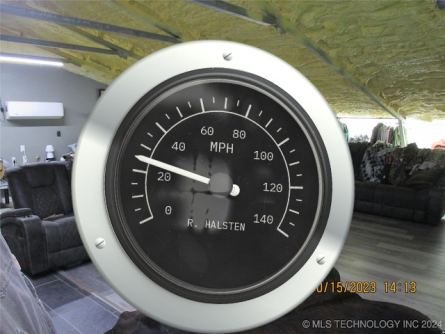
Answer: 25; mph
